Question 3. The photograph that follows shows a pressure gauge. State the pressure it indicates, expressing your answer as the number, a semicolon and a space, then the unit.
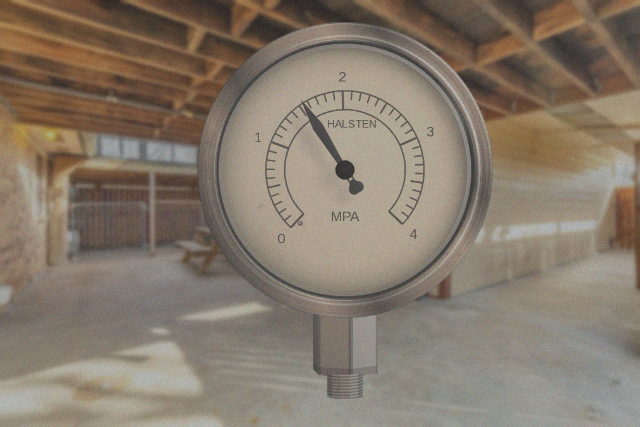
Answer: 1.55; MPa
